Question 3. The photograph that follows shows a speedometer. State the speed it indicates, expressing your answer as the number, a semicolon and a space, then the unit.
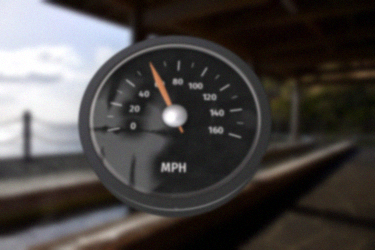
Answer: 60; mph
